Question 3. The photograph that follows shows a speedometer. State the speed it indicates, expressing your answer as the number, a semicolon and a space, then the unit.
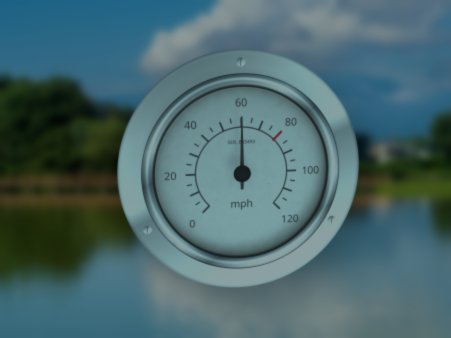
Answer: 60; mph
